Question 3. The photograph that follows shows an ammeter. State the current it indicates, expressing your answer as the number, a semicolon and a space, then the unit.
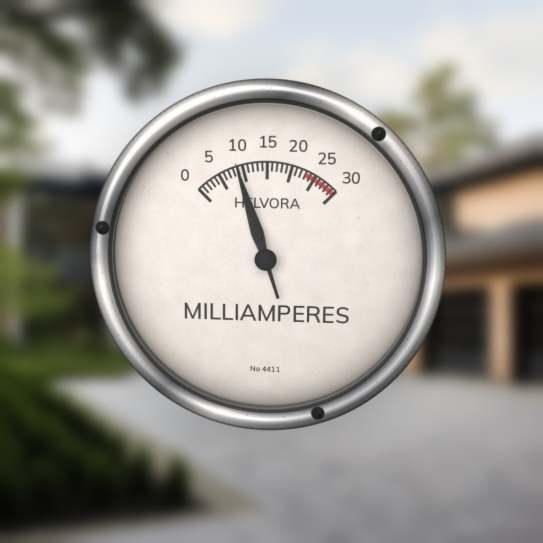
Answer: 9; mA
